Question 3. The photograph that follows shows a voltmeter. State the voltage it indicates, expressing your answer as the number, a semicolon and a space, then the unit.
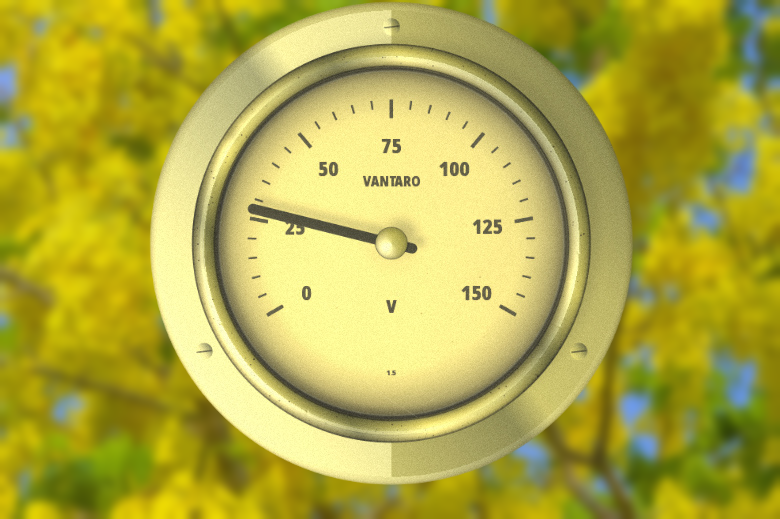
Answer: 27.5; V
